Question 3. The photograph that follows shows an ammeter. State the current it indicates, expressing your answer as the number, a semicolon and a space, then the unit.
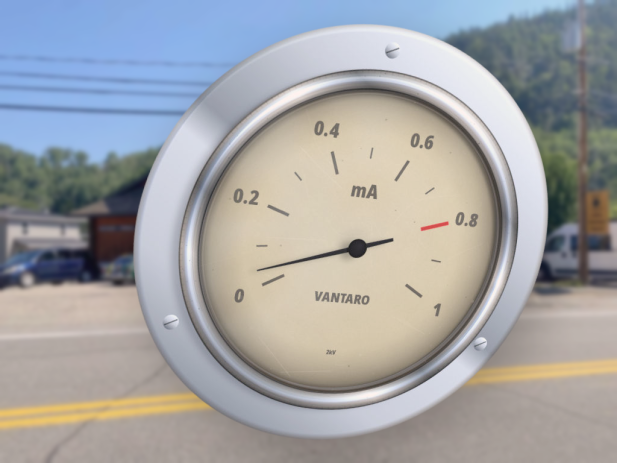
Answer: 0.05; mA
